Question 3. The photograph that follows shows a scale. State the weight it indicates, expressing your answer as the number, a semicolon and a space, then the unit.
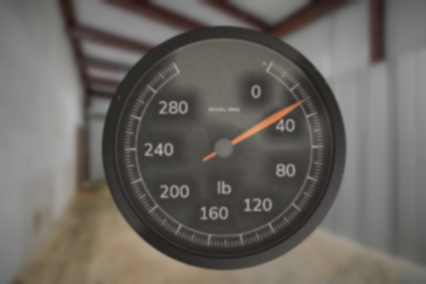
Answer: 30; lb
